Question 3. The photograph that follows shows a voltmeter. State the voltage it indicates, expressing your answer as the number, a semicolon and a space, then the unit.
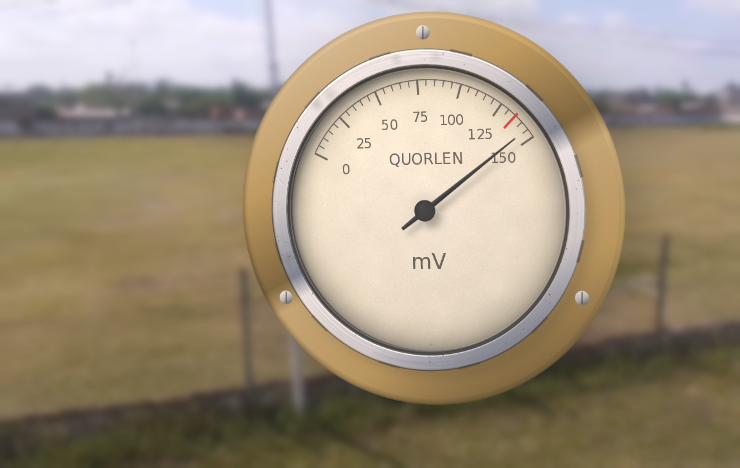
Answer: 145; mV
